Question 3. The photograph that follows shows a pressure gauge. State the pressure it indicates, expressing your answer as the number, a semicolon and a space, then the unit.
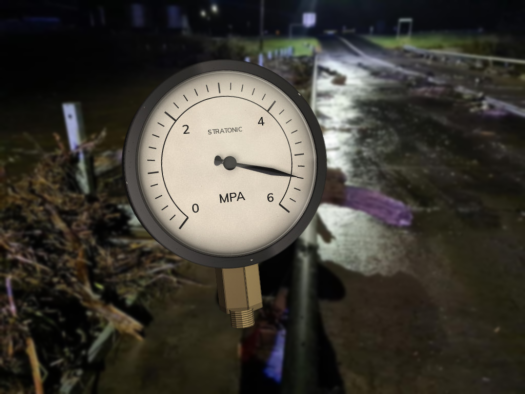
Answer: 5.4; MPa
